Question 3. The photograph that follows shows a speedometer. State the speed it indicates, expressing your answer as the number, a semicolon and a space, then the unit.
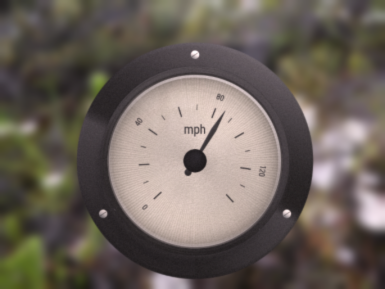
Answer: 85; mph
